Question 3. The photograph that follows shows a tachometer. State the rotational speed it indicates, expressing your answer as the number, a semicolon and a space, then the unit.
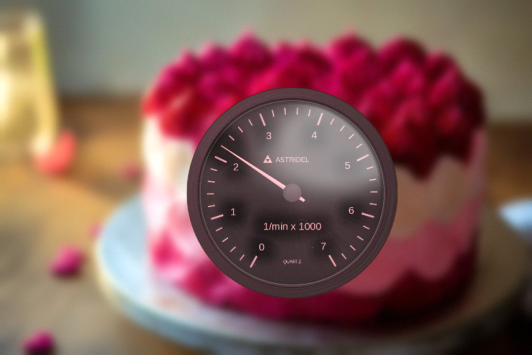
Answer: 2200; rpm
